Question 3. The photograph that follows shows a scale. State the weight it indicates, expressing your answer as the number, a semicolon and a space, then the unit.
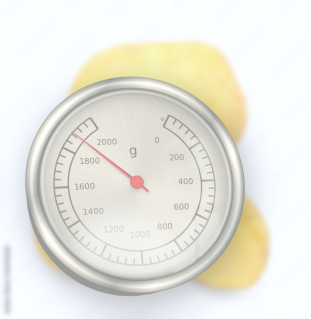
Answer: 1880; g
